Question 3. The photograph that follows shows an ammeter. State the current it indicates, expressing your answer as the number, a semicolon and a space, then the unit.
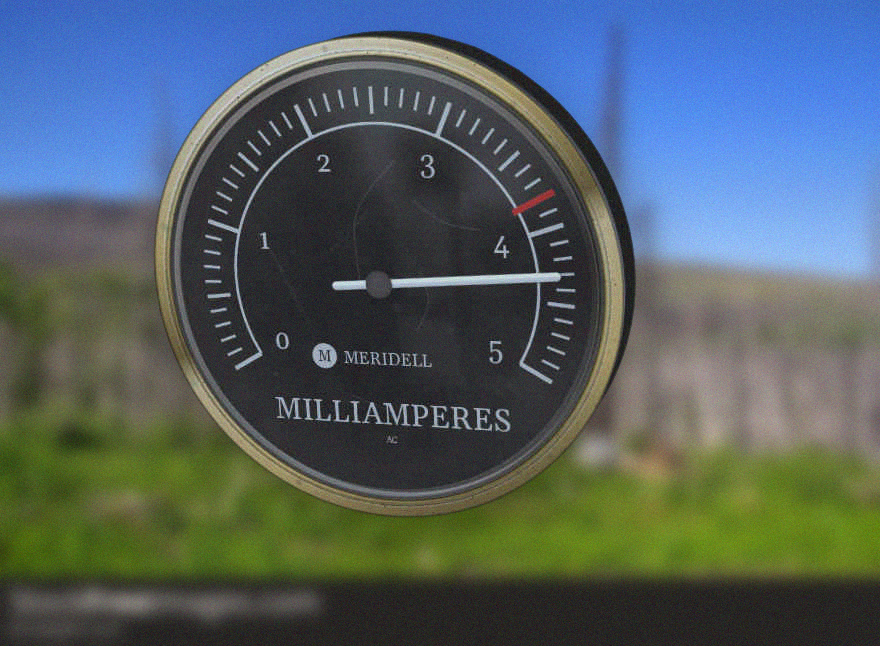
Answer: 4.3; mA
